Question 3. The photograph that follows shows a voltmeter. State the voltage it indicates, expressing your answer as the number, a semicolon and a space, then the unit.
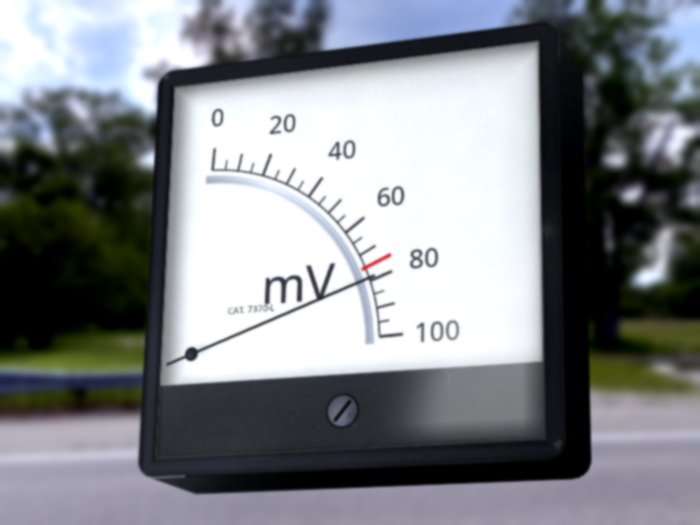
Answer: 80; mV
